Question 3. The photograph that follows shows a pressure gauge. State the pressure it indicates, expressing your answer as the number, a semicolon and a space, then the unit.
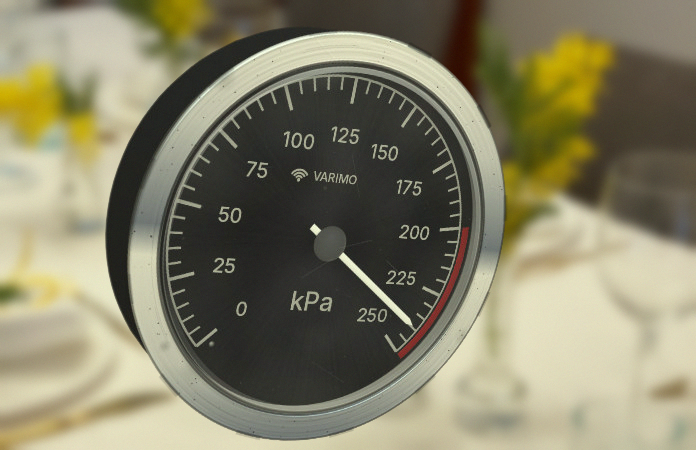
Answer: 240; kPa
